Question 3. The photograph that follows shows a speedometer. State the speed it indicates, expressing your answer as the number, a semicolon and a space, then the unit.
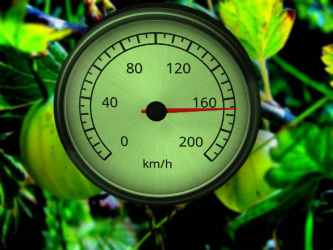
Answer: 165; km/h
